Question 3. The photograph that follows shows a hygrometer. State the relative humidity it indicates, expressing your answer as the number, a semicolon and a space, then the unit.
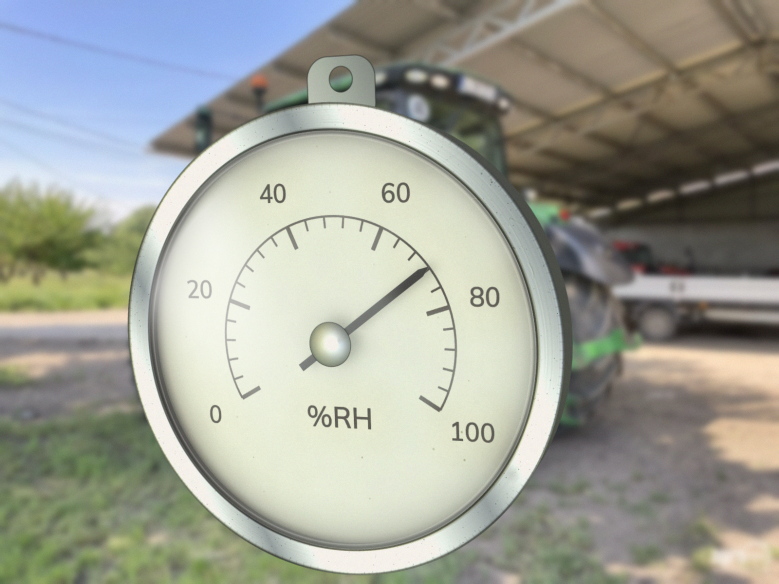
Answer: 72; %
